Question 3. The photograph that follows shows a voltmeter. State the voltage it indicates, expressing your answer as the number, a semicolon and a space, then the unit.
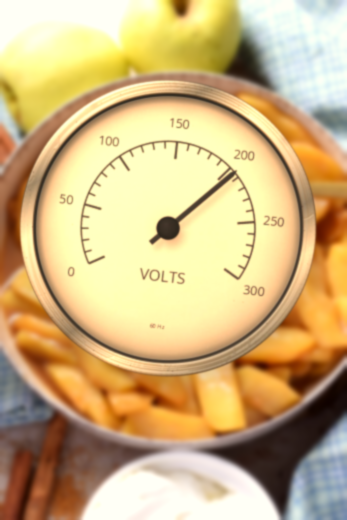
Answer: 205; V
